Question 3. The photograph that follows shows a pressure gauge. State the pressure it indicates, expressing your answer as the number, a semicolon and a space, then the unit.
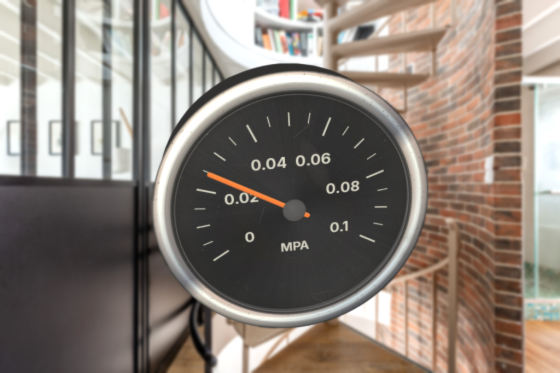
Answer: 0.025; MPa
